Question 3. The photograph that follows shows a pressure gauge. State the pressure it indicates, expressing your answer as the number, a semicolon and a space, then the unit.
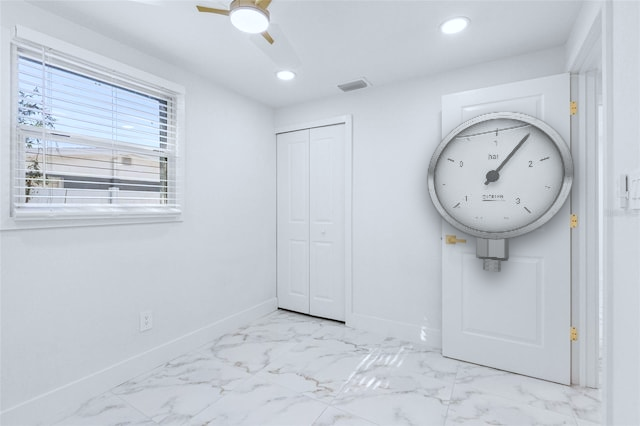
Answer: 1.5; bar
